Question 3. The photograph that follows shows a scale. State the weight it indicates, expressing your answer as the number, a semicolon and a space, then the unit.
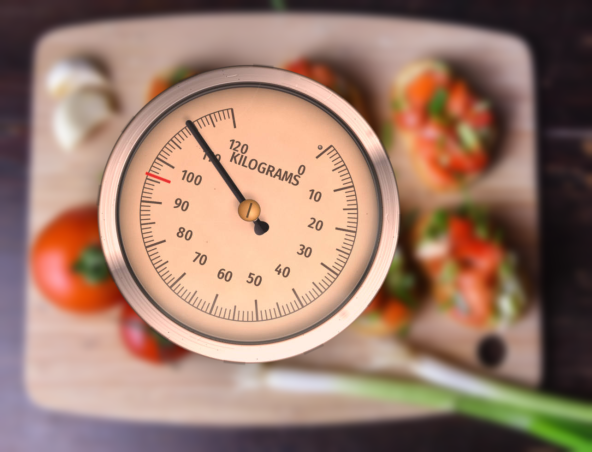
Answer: 110; kg
